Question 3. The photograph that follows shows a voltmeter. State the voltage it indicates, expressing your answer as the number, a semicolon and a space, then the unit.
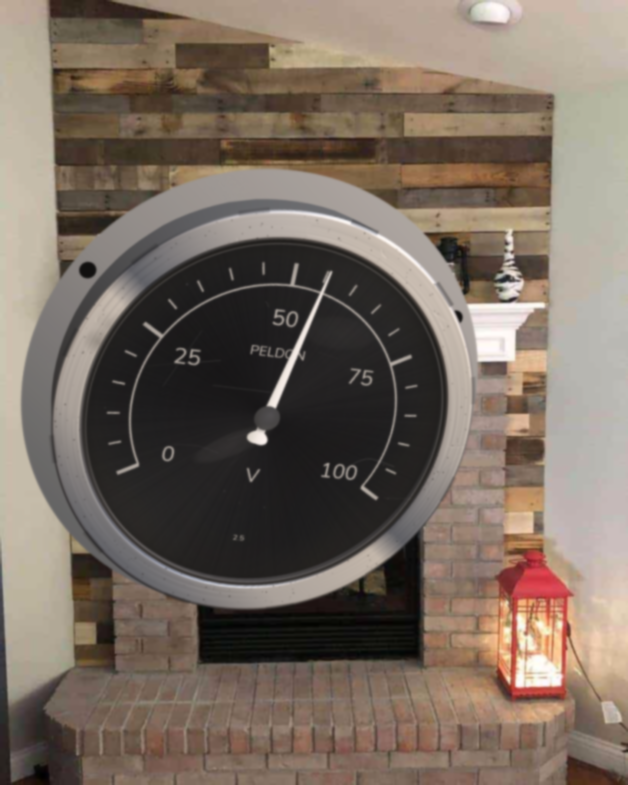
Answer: 55; V
